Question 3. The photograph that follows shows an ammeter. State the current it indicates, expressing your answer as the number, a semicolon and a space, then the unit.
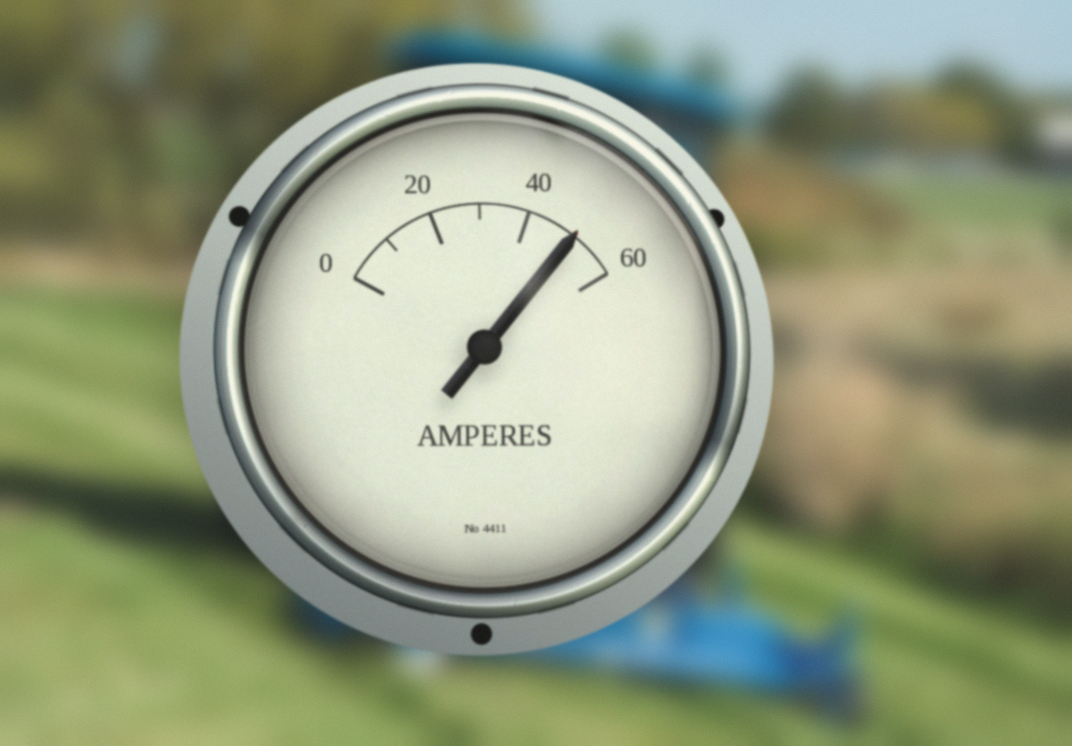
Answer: 50; A
